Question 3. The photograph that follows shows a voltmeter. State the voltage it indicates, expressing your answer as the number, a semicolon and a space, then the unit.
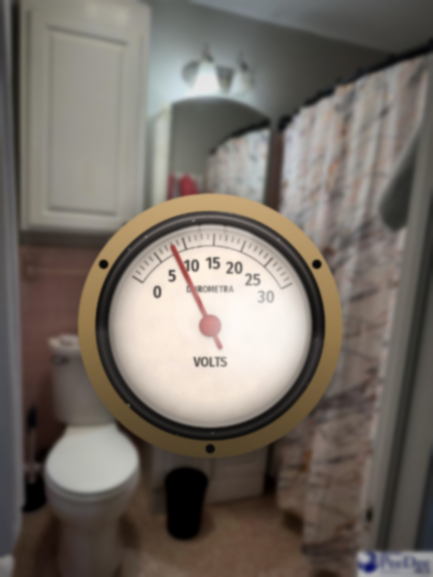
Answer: 8; V
